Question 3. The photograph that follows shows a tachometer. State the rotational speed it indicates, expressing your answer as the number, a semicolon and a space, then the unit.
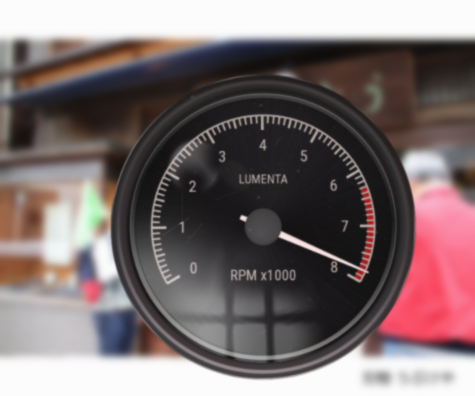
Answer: 7800; rpm
